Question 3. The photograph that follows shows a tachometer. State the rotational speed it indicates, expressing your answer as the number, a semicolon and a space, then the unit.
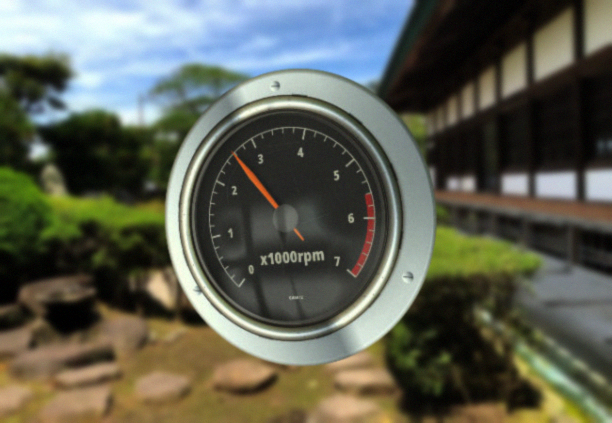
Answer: 2600; rpm
